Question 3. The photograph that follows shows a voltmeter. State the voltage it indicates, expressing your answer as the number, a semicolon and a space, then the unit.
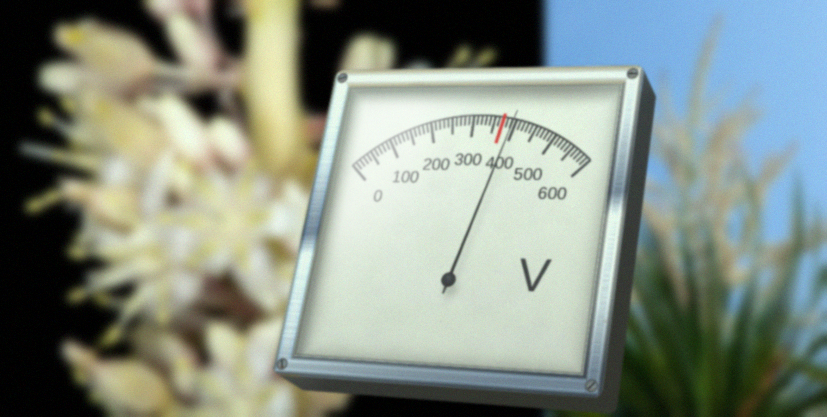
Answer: 400; V
